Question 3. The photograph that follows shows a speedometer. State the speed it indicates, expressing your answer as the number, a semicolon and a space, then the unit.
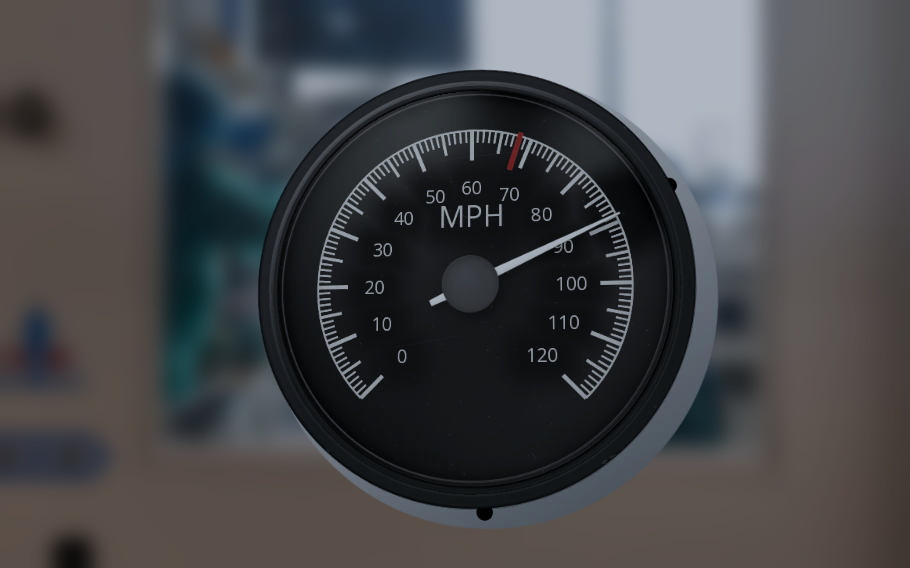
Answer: 89; mph
